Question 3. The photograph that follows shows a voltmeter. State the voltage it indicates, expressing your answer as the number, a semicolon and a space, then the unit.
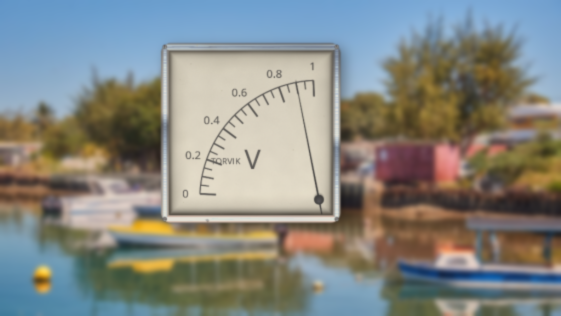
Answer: 0.9; V
